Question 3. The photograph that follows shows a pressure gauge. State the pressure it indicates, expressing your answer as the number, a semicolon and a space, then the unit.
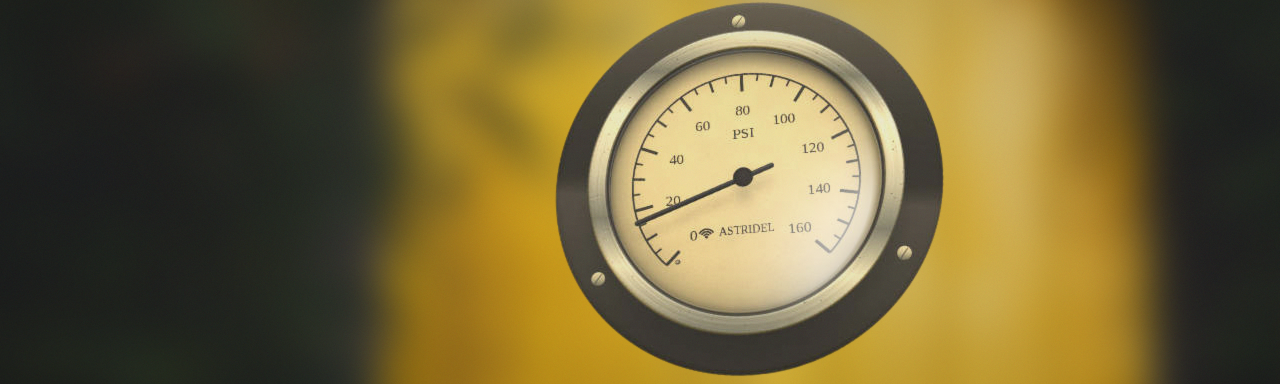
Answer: 15; psi
